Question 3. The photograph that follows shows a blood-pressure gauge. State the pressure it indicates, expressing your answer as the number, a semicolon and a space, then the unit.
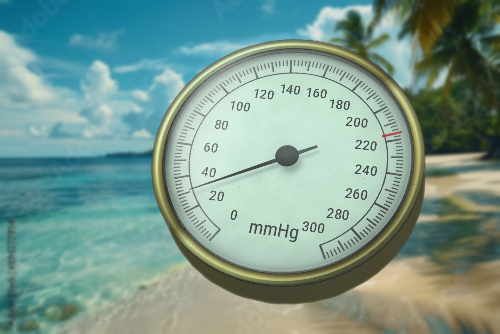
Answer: 30; mmHg
